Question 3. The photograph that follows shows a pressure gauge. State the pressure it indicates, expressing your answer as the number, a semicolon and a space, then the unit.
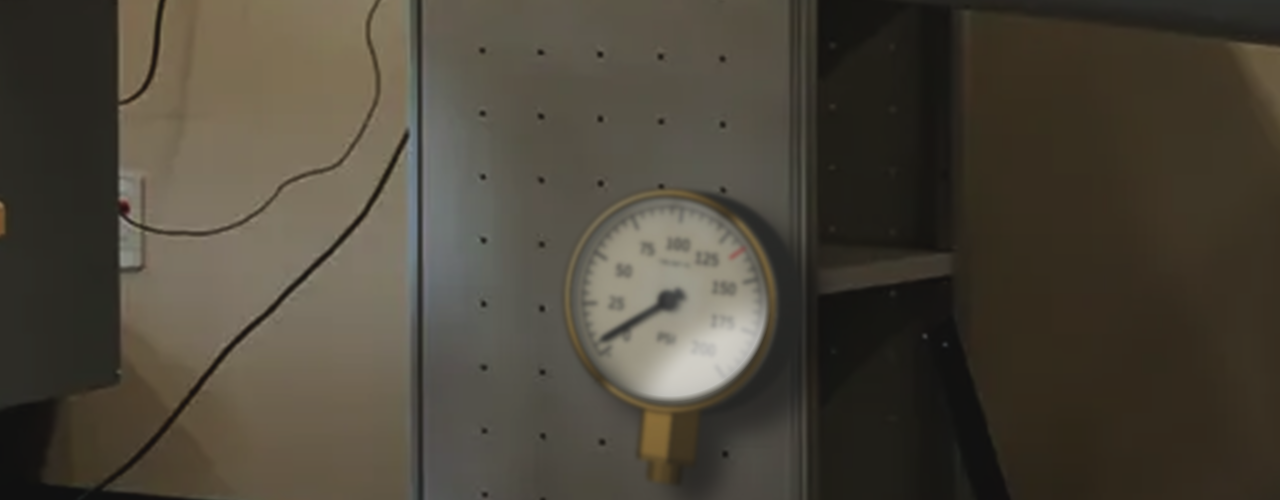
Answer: 5; psi
